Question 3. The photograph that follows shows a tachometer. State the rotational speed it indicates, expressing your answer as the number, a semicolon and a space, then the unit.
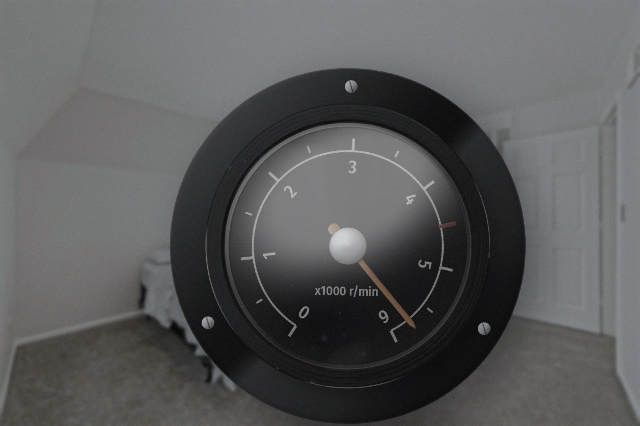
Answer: 5750; rpm
